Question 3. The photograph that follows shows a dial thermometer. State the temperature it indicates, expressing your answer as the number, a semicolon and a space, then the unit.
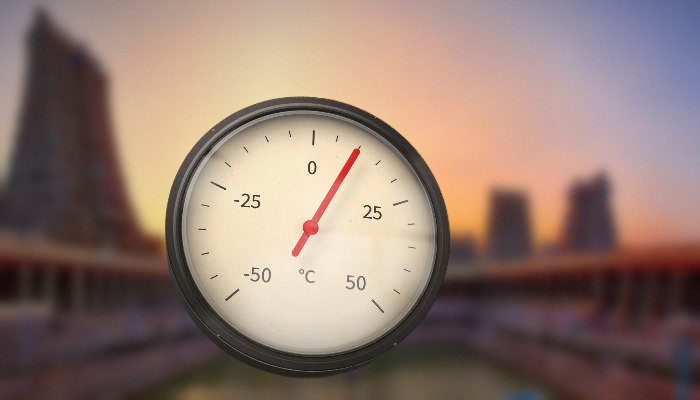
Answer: 10; °C
